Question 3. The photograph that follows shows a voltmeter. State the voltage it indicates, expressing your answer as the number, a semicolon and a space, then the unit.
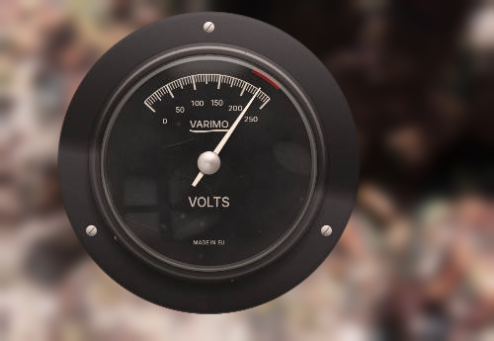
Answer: 225; V
